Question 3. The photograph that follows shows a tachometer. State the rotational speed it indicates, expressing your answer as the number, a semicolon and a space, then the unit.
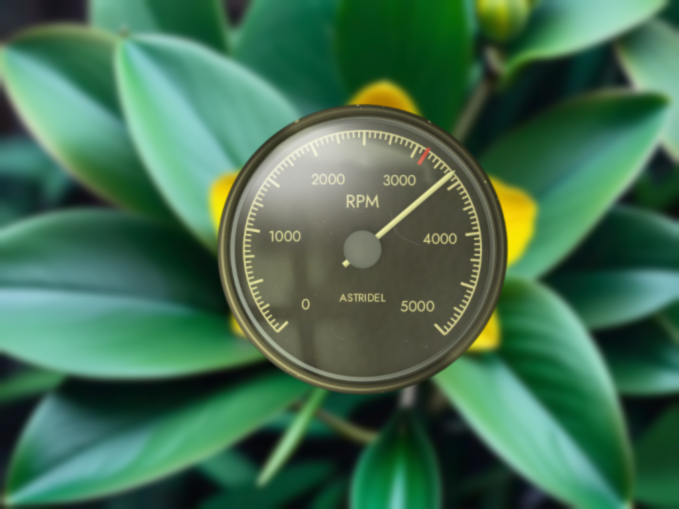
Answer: 3400; rpm
